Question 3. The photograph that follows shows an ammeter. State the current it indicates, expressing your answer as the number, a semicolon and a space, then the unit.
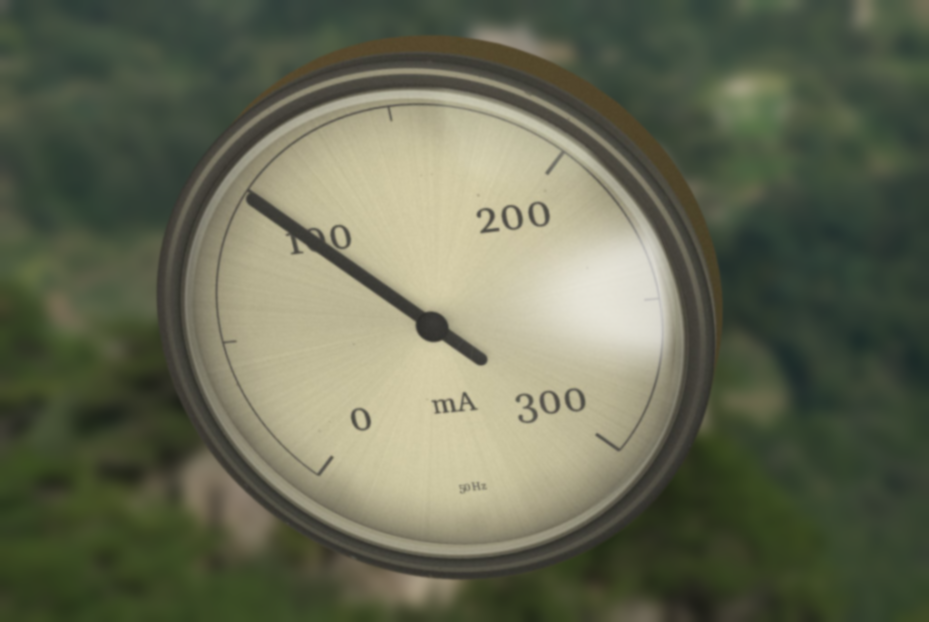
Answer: 100; mA
